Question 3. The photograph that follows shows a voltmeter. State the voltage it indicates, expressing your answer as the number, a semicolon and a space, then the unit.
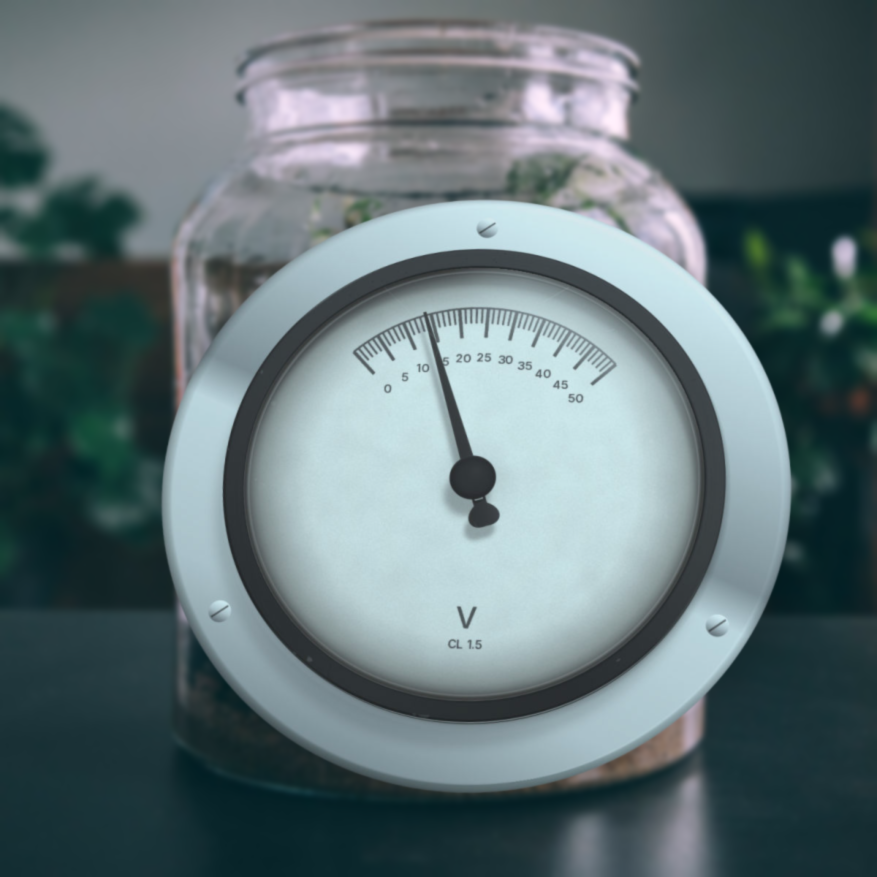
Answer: 14; V
